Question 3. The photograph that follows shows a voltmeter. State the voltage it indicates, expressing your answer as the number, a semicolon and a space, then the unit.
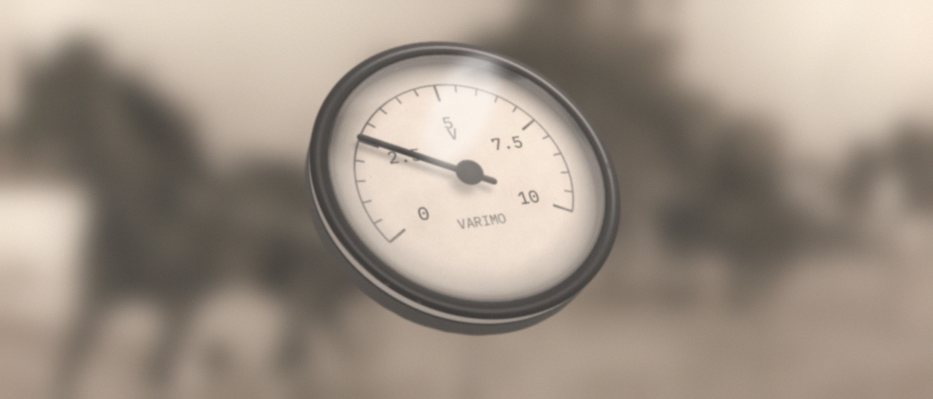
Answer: 2.5; V
